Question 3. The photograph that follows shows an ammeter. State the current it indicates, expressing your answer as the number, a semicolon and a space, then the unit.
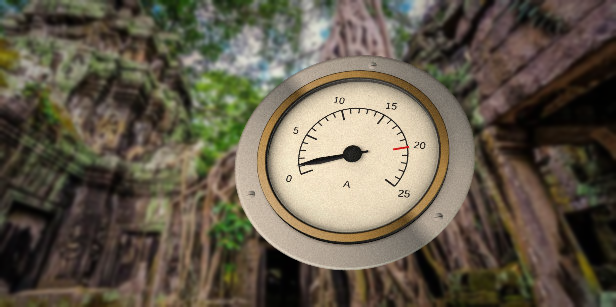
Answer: 1; A
